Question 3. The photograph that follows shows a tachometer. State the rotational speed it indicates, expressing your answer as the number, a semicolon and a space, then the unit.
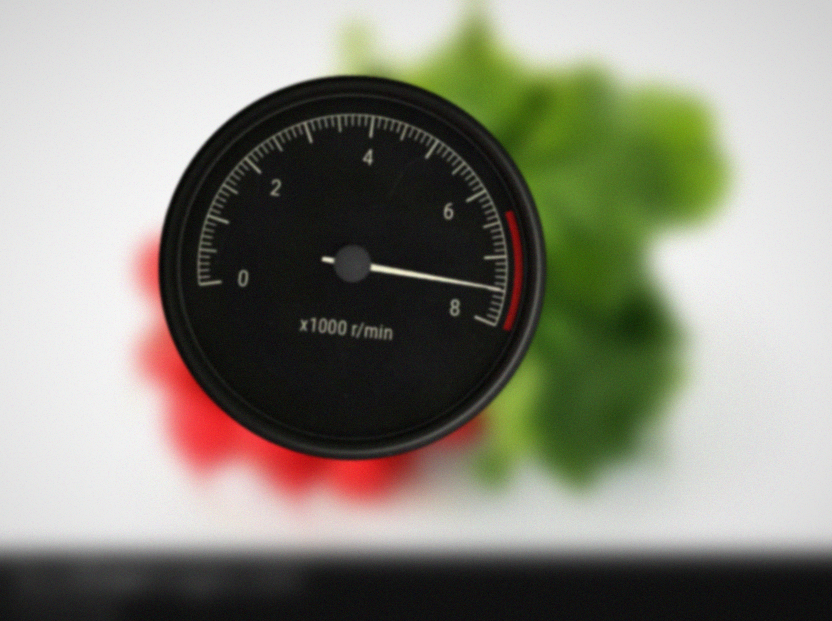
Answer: 7500; rpm
